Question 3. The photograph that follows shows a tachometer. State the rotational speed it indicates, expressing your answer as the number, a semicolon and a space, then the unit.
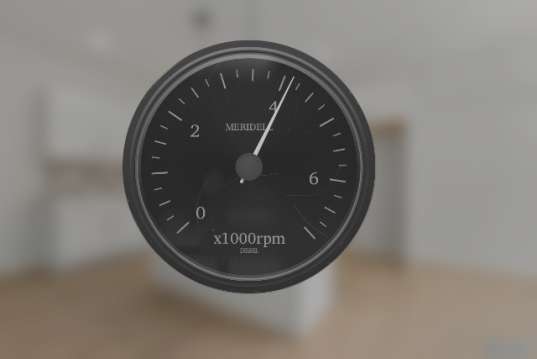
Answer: 4125; rpm
